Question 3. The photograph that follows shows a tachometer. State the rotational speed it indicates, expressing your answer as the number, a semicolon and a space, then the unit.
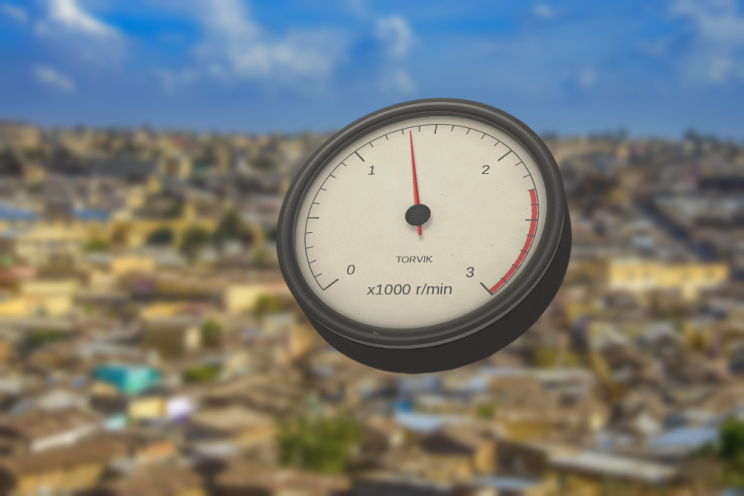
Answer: 1350; rpm
